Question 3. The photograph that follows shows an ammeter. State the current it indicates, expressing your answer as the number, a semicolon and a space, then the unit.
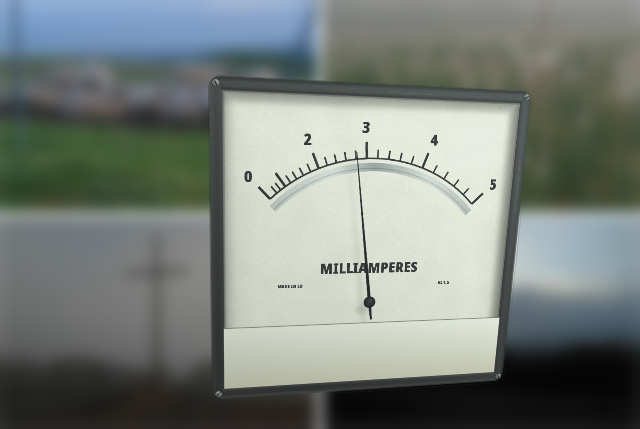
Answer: 2.8; mA
